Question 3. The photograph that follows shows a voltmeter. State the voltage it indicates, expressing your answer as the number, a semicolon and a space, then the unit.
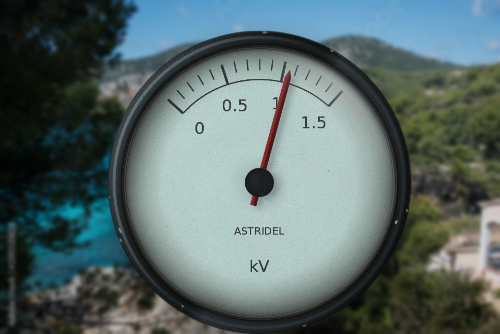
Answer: 1.05; kV
